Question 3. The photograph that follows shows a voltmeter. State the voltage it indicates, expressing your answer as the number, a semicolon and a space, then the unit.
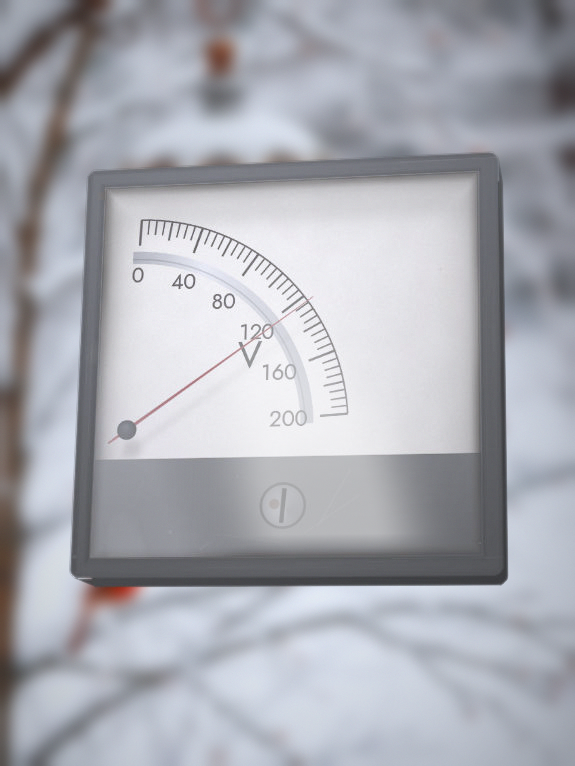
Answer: 125; V
